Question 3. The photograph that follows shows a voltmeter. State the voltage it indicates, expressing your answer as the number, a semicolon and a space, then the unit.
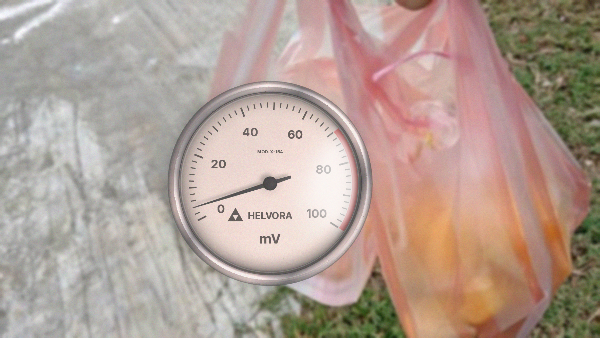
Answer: 4; mV
